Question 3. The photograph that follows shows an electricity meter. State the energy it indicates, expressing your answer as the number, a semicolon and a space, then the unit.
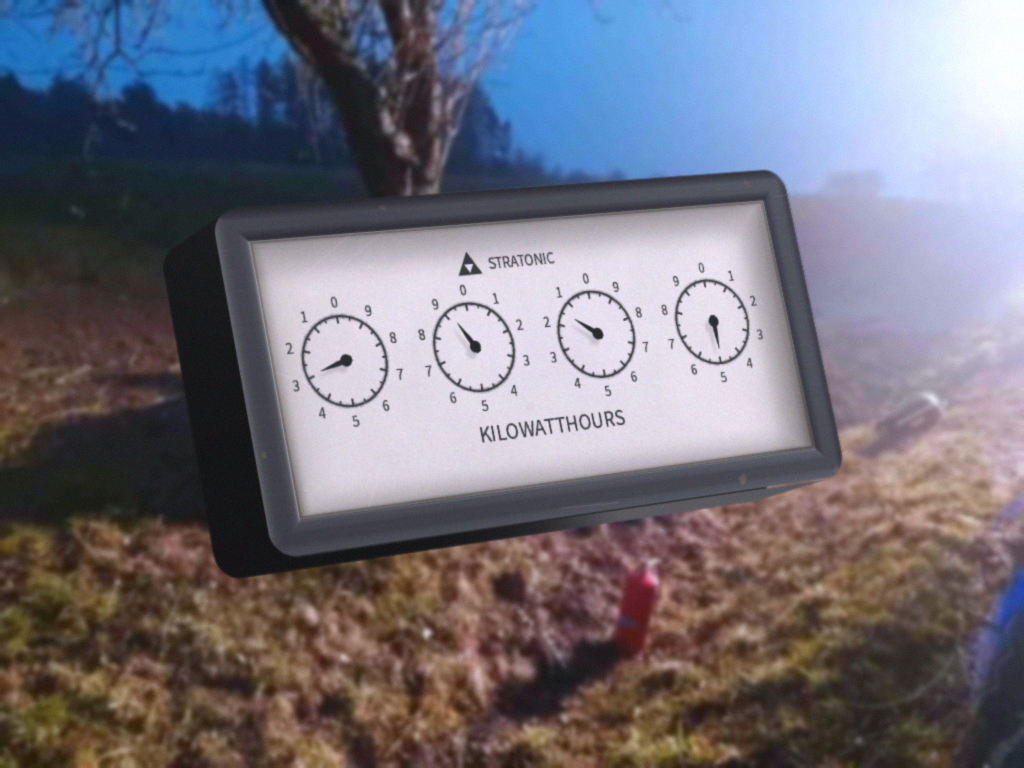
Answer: 2915; kWh
